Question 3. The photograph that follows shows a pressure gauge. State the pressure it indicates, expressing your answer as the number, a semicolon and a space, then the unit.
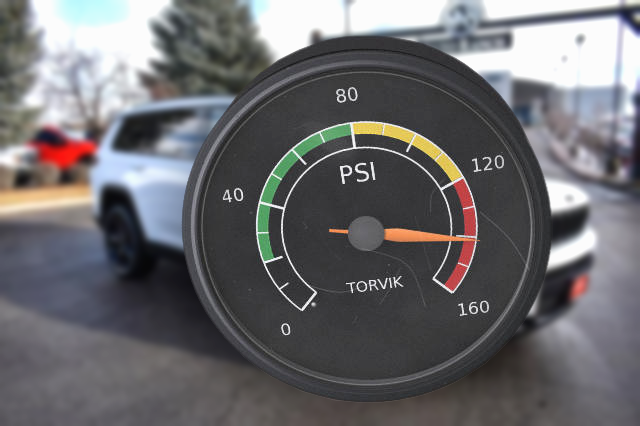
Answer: 140; psi
